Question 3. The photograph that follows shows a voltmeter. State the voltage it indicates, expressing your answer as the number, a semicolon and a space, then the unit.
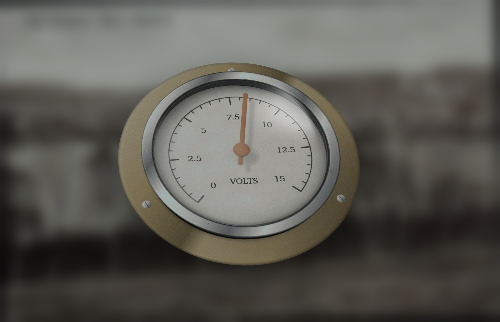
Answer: 8.25; V
